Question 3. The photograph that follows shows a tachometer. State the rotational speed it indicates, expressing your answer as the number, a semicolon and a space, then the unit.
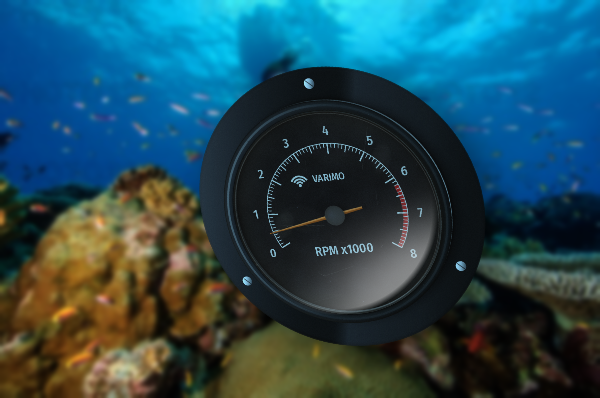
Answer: 500; rpm
